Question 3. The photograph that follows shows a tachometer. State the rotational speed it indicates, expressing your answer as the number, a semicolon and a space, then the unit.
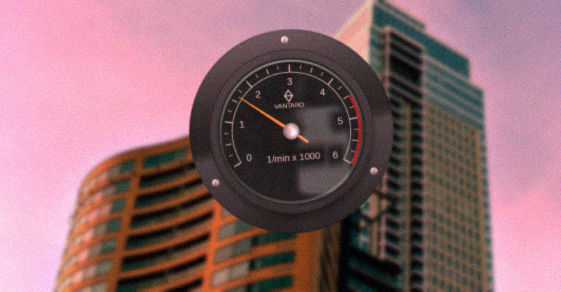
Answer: 1625; rpm
